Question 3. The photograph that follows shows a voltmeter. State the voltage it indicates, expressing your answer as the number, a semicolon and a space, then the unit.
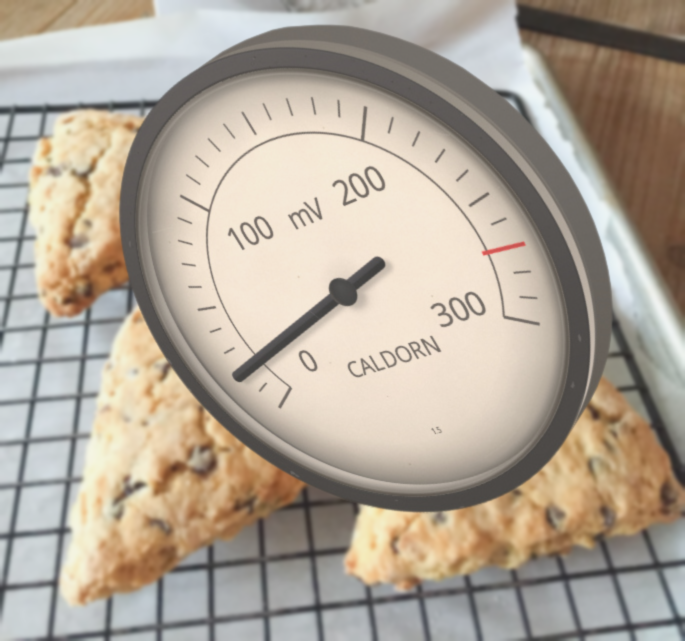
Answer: 20; mV
